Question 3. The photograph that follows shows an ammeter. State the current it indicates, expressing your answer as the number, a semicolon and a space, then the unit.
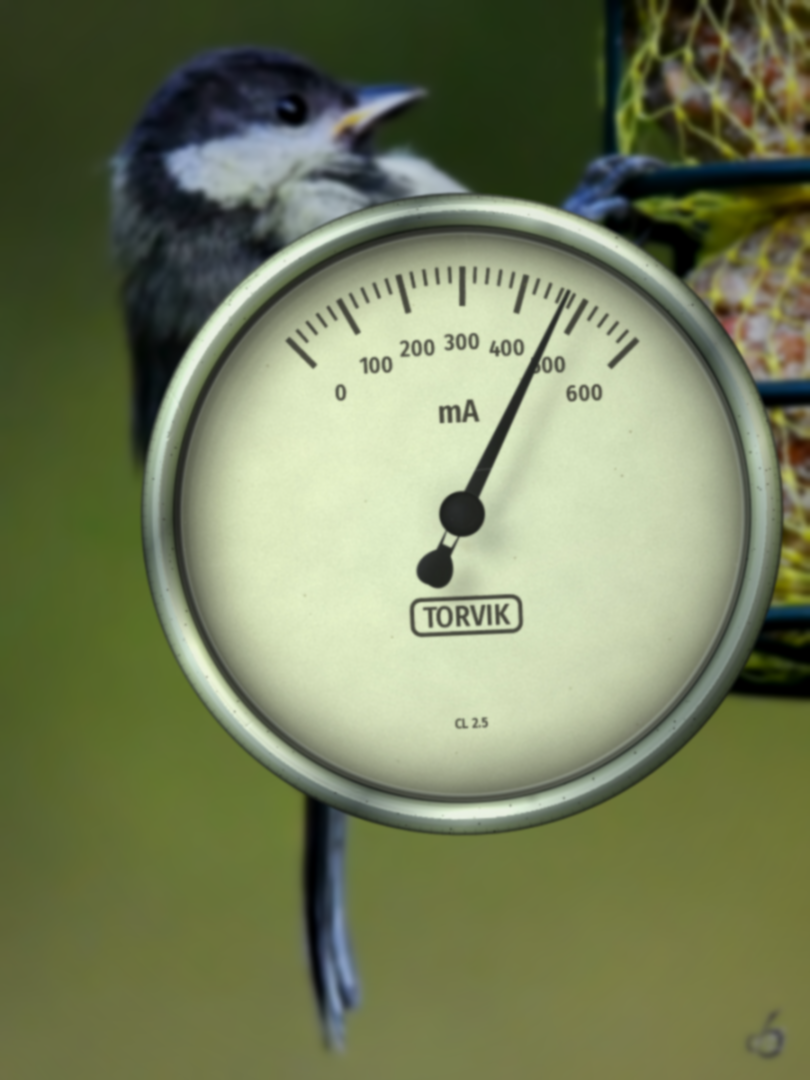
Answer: 470; mA
